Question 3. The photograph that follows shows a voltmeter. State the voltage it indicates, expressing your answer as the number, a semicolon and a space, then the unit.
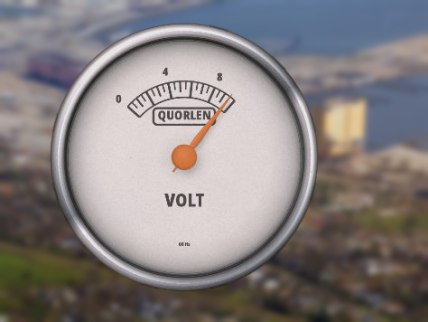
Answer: 9.5; V
